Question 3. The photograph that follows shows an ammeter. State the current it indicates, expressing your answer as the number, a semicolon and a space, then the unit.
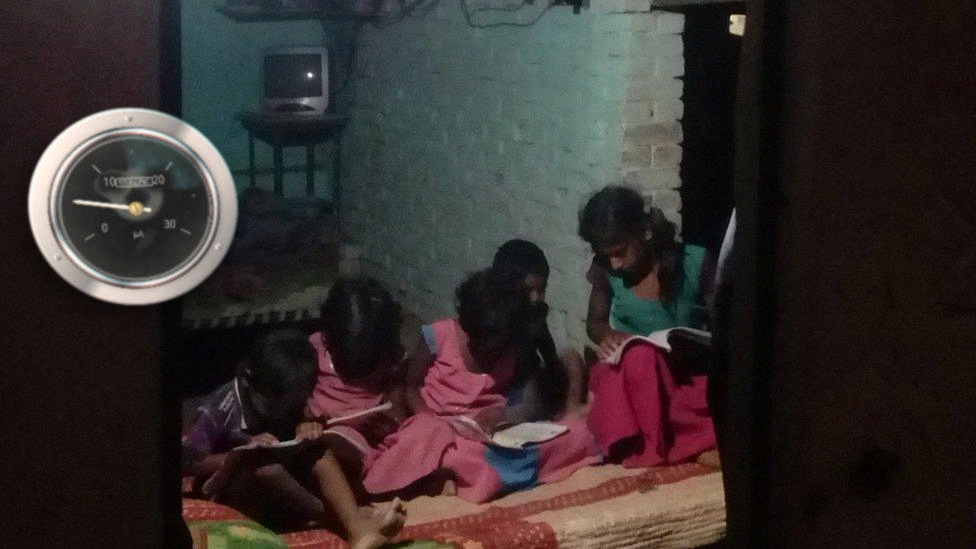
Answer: 5; µA
